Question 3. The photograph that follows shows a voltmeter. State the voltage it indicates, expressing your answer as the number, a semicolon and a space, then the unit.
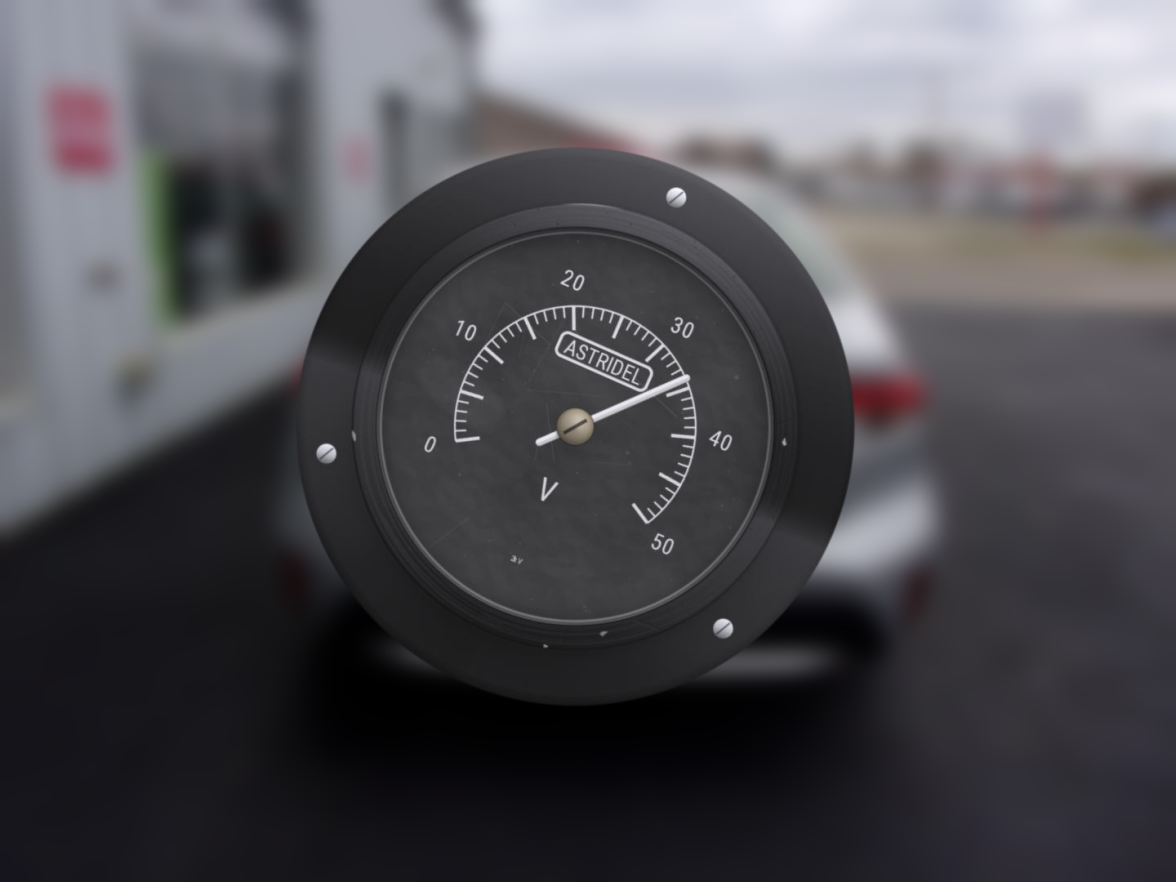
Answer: 34; V
